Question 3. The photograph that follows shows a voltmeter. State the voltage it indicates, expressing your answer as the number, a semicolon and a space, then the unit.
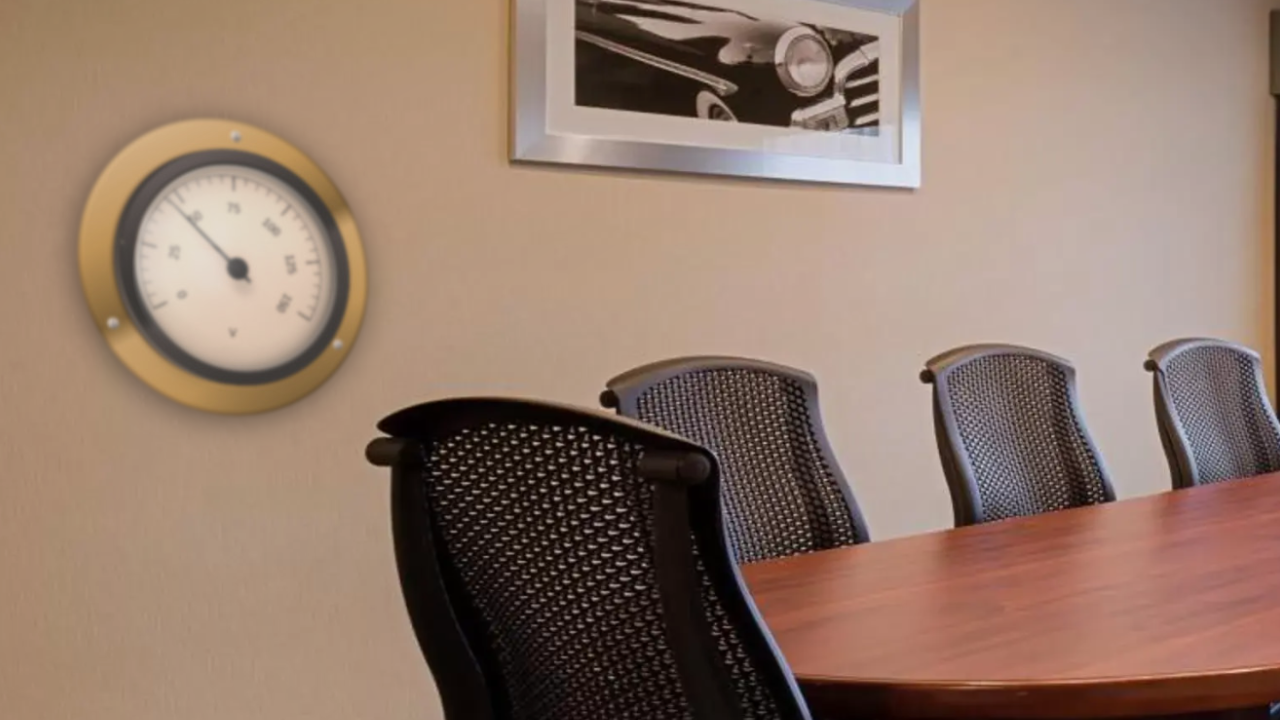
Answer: 45; V
